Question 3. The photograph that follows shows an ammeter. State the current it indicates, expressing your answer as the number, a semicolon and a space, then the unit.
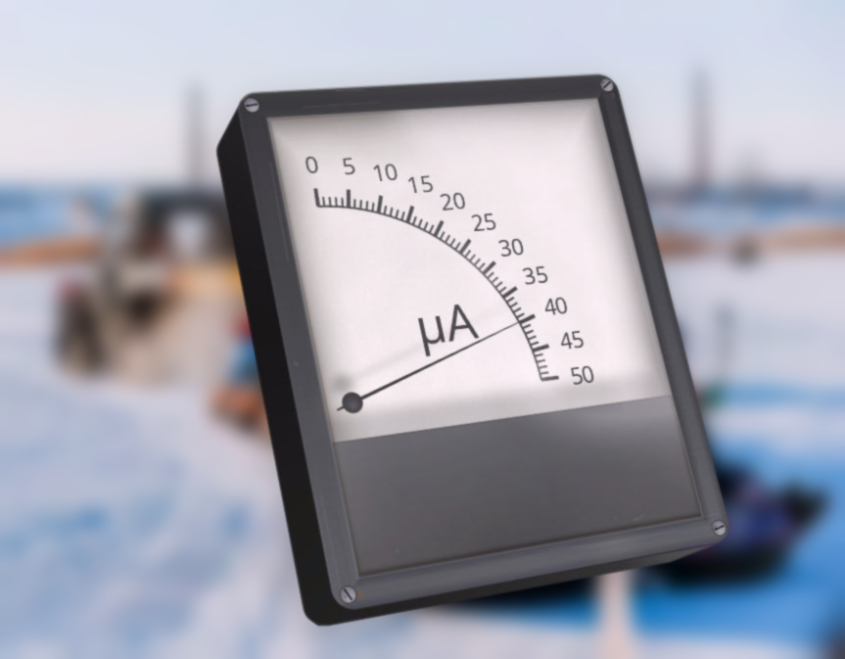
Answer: 40; µA
